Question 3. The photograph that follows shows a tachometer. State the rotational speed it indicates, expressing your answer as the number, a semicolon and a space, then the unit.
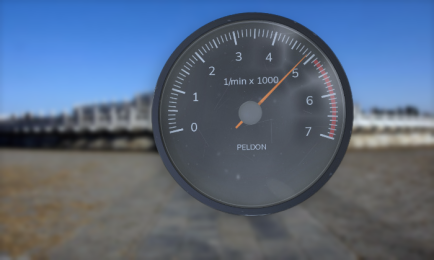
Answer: 4900; rpm
